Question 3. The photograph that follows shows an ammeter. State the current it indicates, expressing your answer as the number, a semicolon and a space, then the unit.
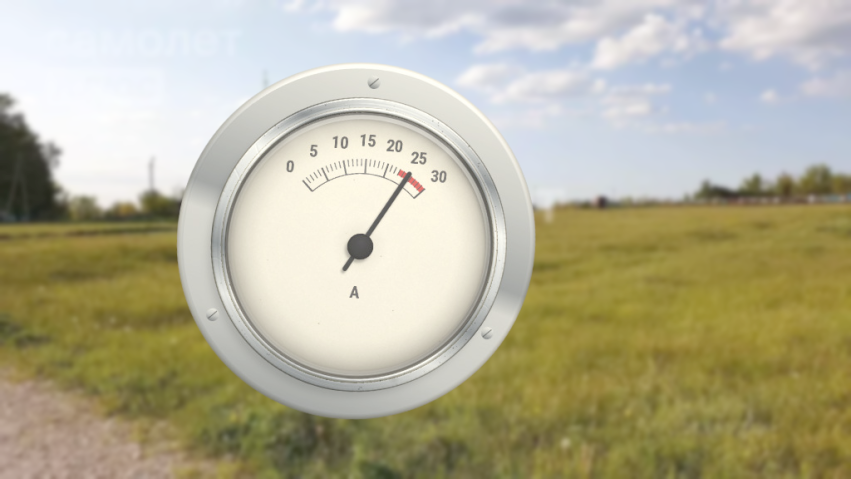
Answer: 25; A
